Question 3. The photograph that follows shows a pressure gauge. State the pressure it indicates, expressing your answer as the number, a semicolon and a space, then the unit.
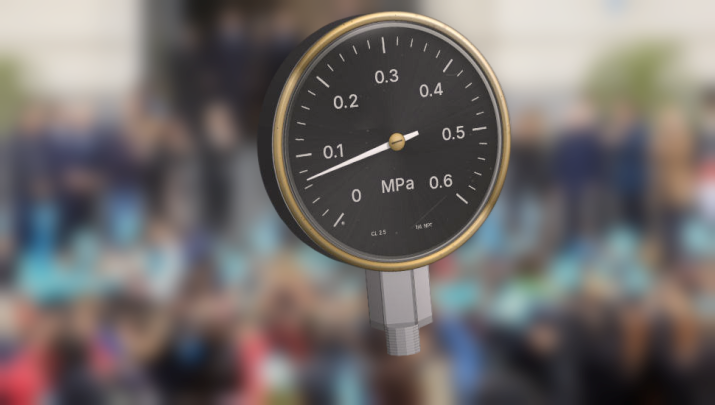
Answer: 0.07; MPa
